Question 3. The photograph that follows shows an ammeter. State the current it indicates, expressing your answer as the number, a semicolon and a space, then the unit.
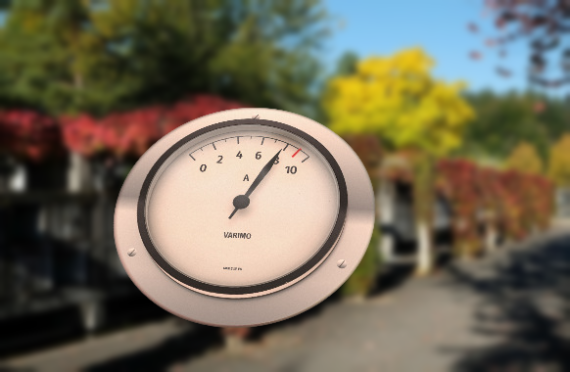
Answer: 8; A
